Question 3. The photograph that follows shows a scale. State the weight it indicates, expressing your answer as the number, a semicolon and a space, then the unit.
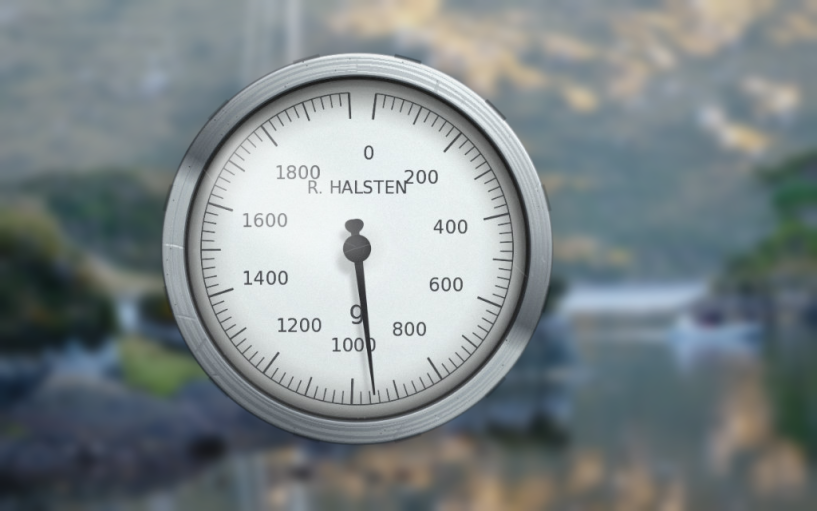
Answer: 950; g
